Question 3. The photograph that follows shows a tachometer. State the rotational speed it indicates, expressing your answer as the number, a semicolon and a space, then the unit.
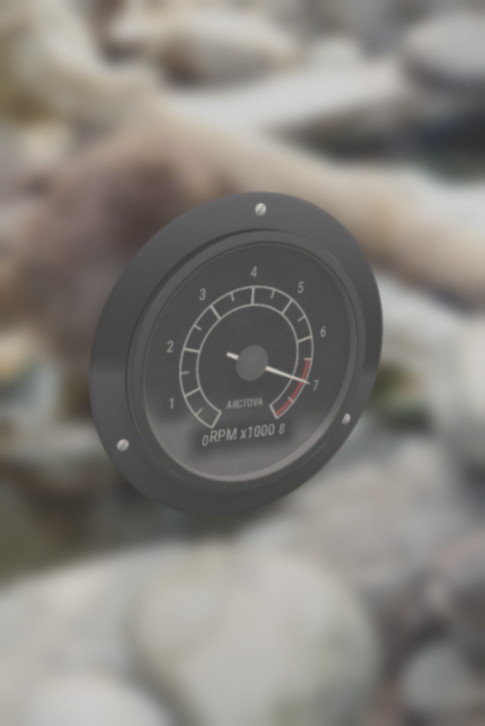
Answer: 7000; rpm
